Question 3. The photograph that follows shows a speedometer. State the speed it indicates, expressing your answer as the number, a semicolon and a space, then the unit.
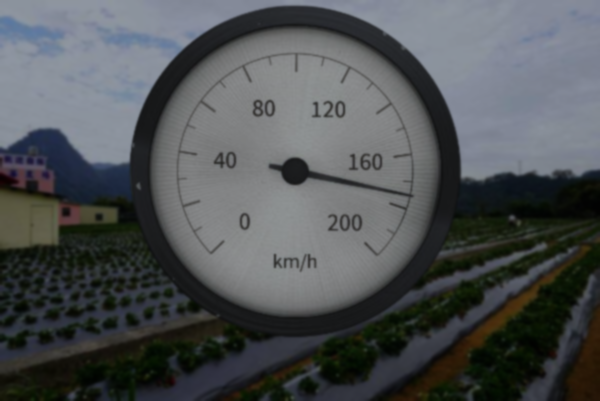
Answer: 175; km/h
